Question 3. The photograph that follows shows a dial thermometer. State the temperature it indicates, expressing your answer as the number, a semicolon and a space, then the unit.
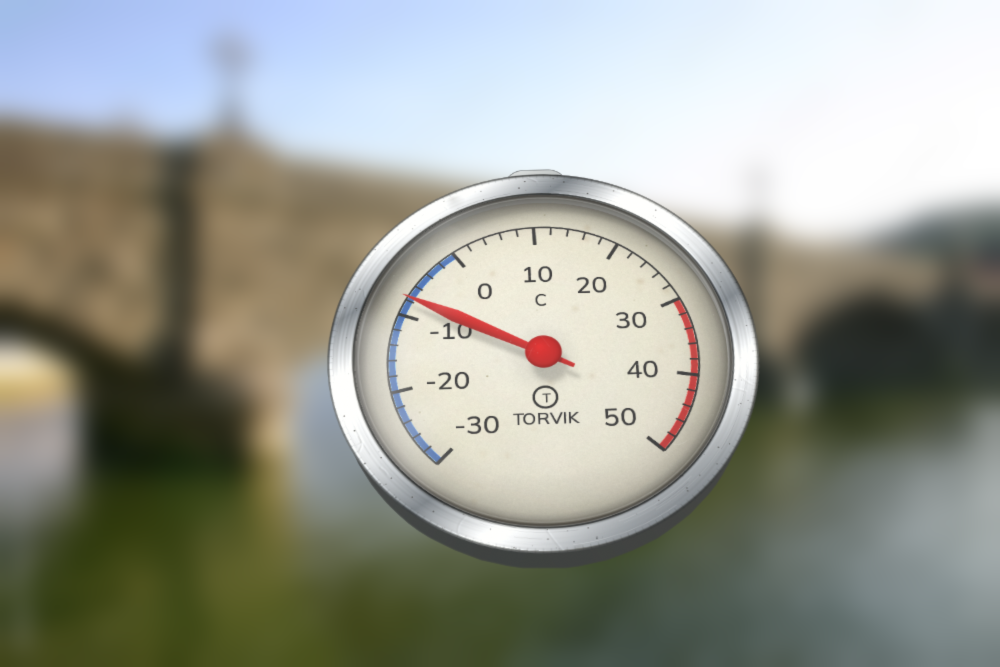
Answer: -8; °C
